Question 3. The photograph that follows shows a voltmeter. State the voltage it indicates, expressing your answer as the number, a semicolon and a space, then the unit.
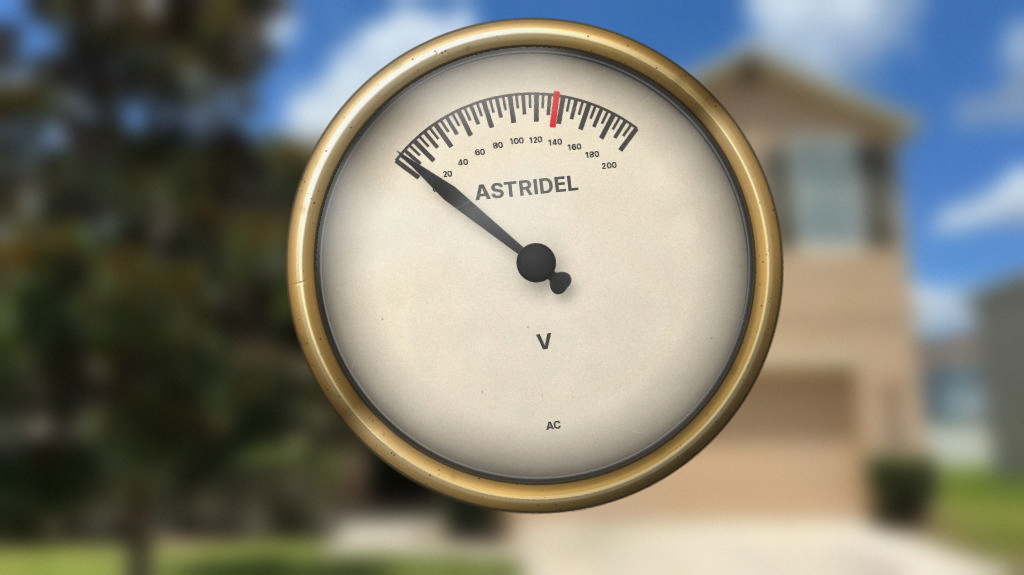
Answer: 5; V
